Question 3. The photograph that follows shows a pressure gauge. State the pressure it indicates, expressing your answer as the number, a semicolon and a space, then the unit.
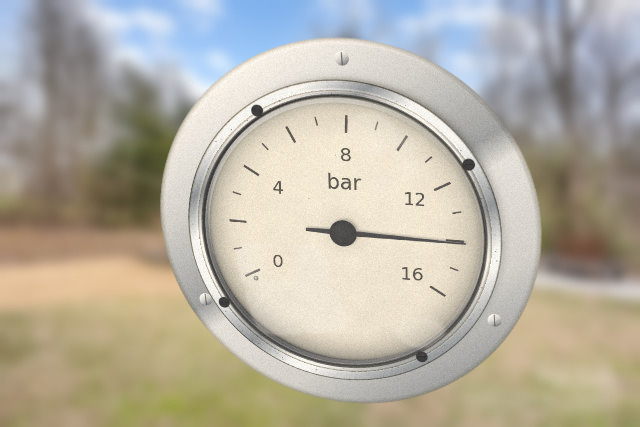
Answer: 14; bar
